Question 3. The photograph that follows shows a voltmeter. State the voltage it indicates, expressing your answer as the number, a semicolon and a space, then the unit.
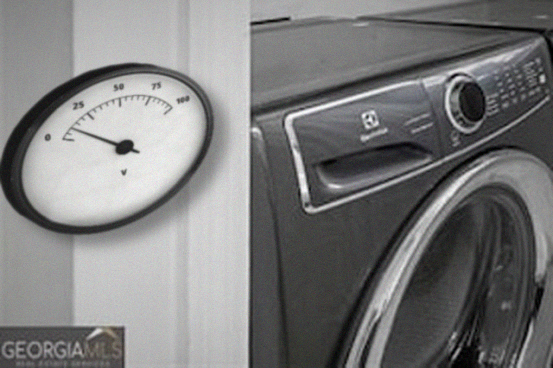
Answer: 10; V
